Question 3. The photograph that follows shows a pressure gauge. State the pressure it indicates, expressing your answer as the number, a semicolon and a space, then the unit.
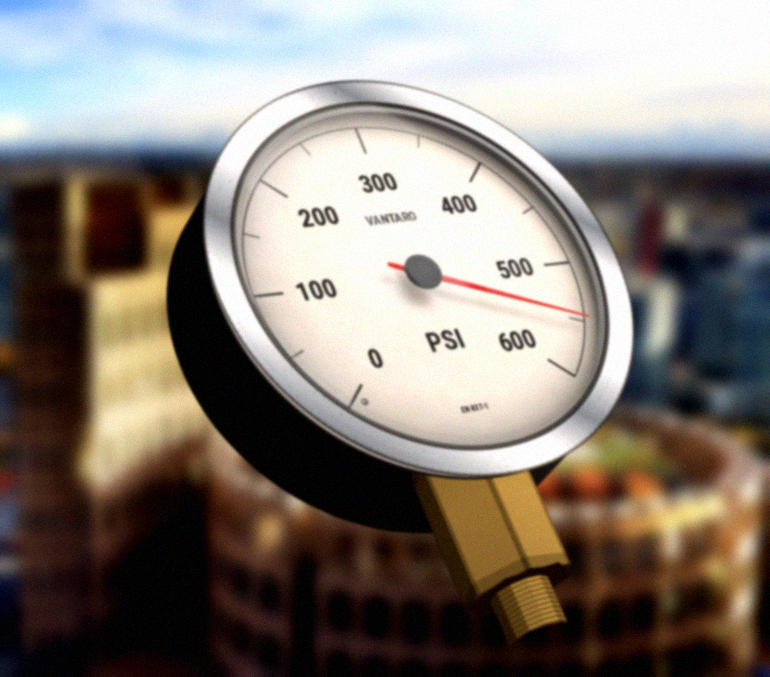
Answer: 550; psi
